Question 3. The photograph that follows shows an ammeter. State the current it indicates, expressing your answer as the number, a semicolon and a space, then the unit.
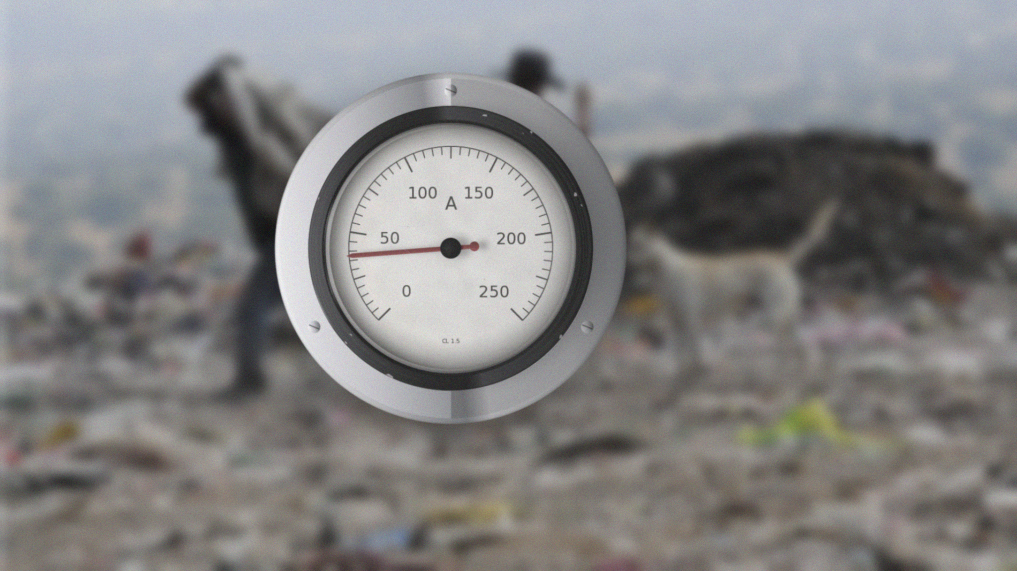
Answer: 37.5; A
